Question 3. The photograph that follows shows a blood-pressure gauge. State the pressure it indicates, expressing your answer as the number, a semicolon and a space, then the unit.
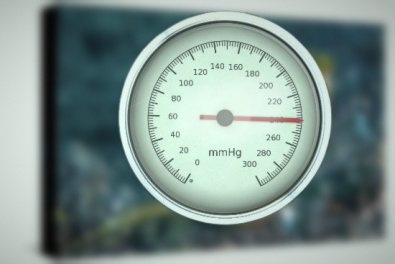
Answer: 240; mmHg
